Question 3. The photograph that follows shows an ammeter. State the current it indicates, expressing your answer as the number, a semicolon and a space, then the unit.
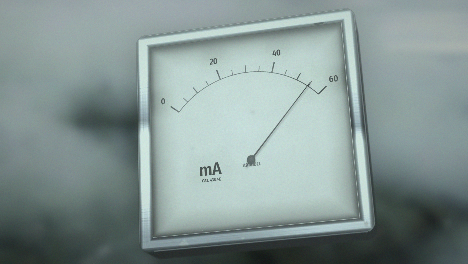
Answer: 55; mA
